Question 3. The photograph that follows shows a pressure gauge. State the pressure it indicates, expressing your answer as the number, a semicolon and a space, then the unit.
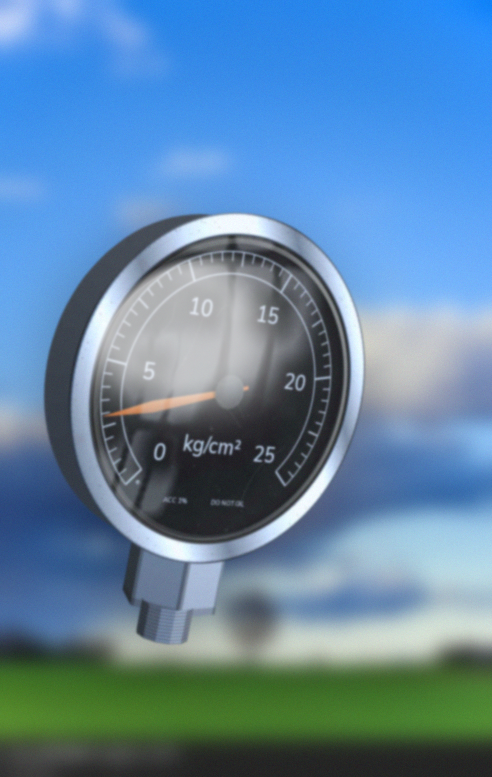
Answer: 3; kg/cm²
